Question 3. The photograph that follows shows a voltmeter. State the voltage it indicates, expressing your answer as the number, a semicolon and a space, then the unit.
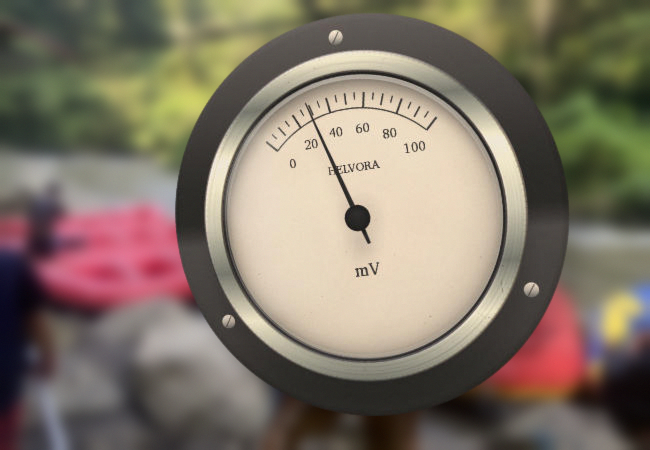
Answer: 30; mV
